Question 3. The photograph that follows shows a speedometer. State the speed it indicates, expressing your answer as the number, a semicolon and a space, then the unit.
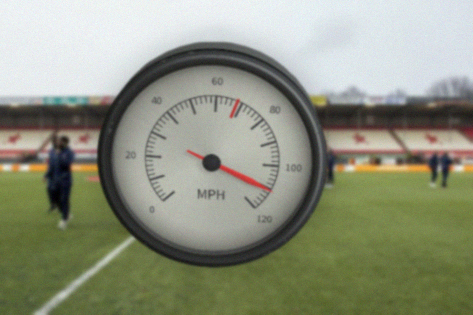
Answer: 110; mph
